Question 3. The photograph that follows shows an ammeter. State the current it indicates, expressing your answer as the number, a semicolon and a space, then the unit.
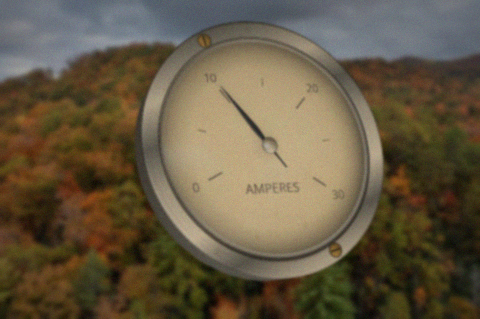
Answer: 10; A
